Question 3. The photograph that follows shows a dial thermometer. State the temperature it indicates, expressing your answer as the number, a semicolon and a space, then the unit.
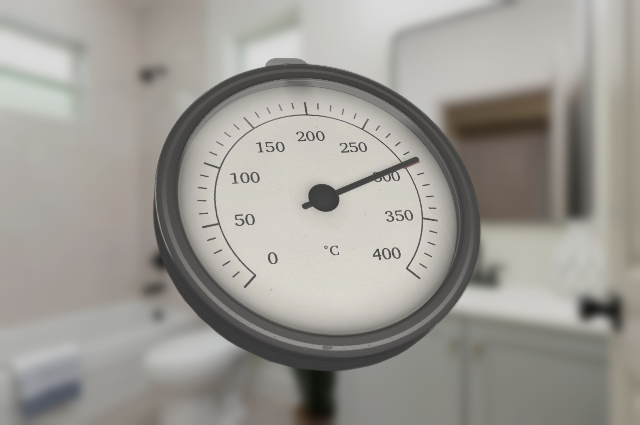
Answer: 300; °C
